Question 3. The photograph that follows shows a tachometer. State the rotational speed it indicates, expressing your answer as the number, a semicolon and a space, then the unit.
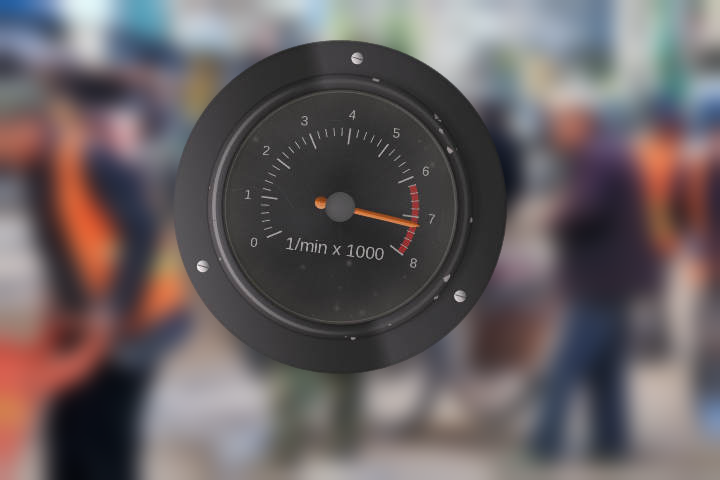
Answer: 7200; rpm
